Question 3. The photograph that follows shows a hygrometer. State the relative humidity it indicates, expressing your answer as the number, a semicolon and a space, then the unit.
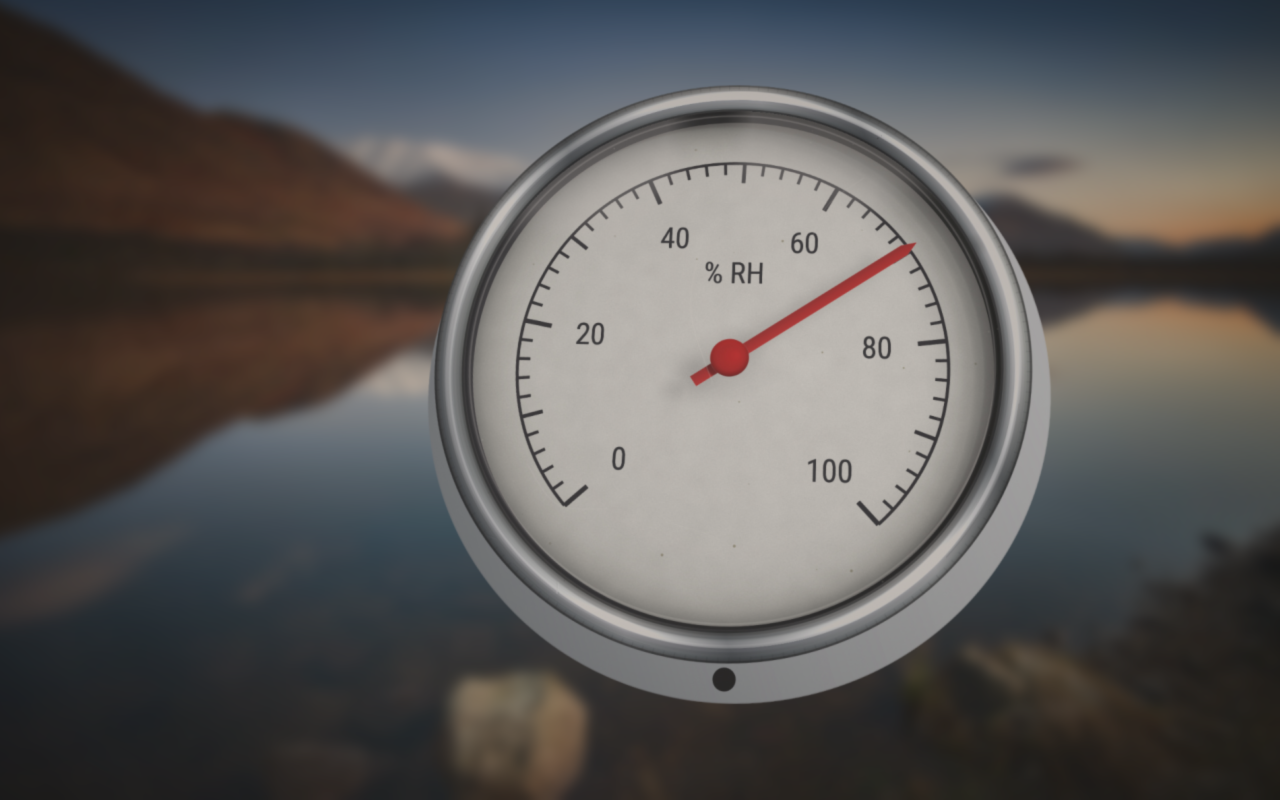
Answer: 70; %
